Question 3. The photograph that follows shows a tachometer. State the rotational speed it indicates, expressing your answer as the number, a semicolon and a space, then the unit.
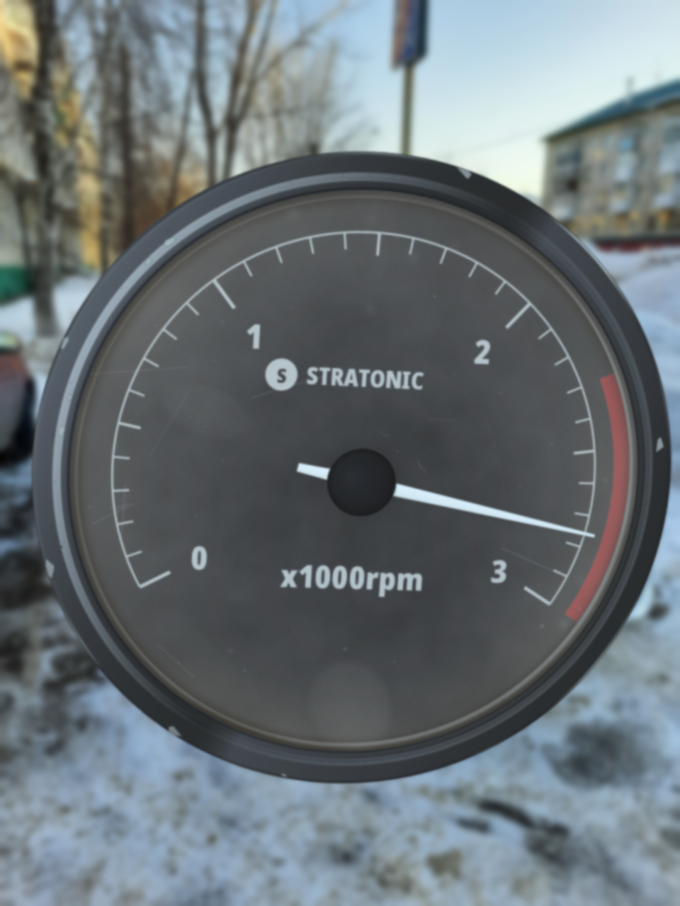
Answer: 2750; rpm
